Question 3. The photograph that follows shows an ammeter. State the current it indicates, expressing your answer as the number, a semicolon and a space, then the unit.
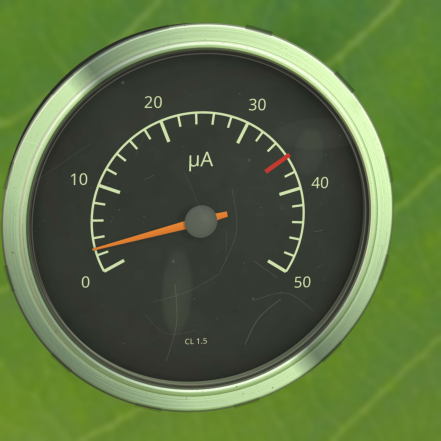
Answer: 3; µA
